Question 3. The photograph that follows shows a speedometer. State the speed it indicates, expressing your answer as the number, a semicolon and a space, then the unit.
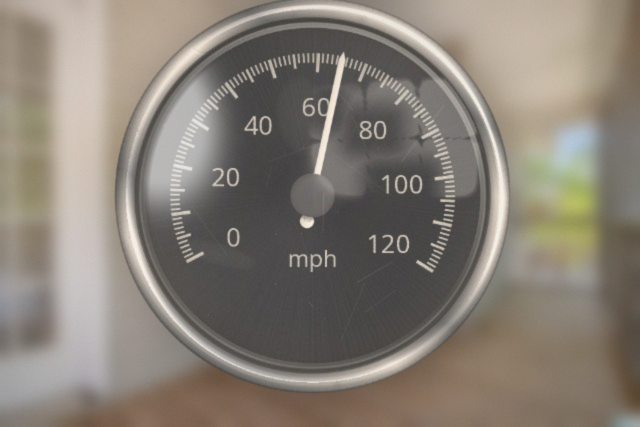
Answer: 65; mph
